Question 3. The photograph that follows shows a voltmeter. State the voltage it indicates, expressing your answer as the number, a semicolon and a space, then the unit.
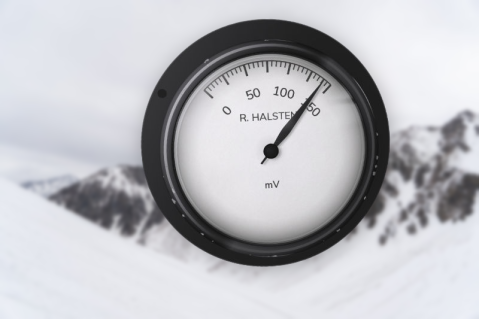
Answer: 140; mV
